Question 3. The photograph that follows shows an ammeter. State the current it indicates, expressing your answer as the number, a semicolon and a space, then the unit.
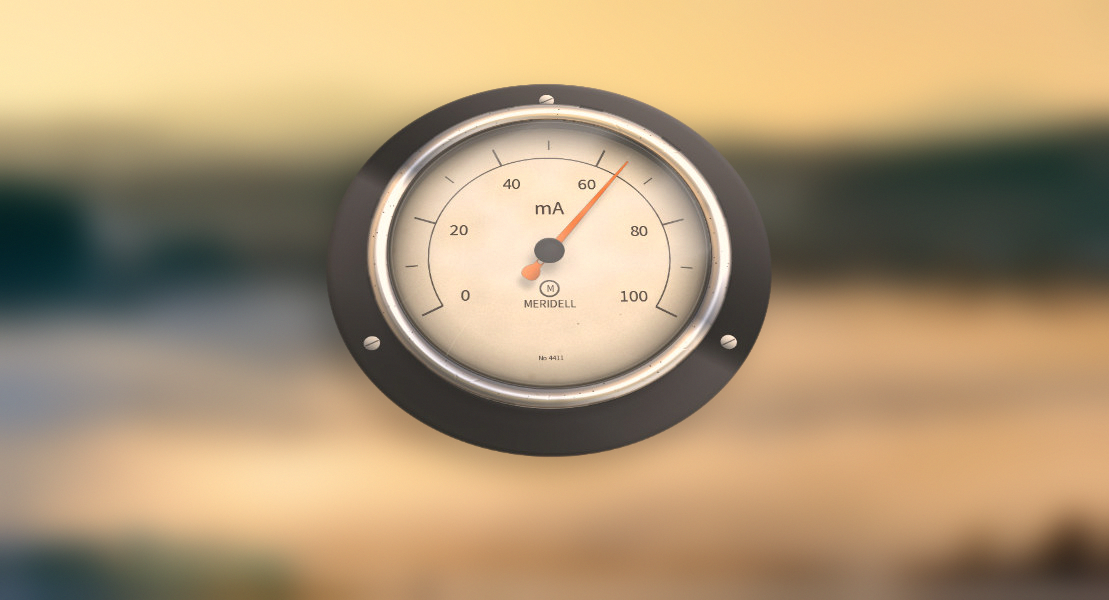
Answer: 65; mA
